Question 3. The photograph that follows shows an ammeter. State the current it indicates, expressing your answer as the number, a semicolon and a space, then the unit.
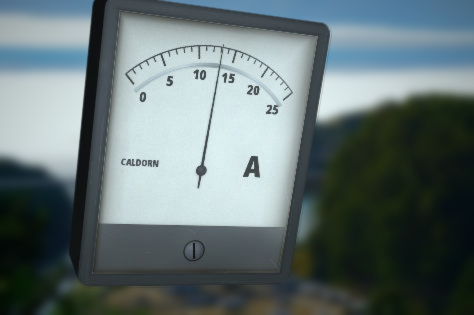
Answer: 13; A
